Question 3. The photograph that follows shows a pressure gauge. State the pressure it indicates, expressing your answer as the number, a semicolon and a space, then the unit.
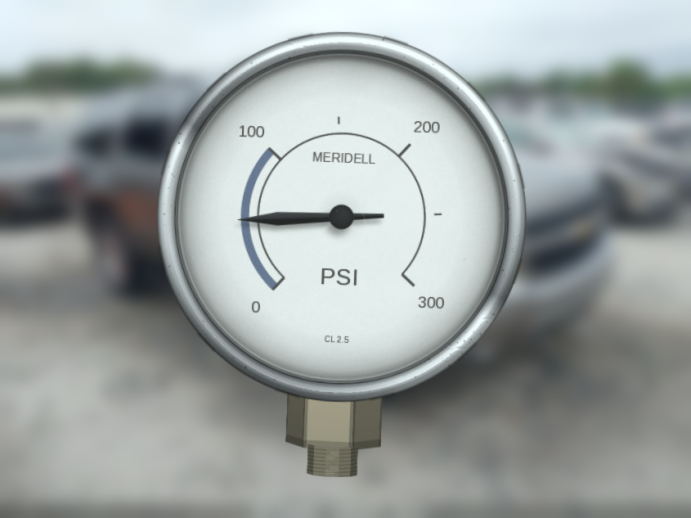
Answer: 50; psi
